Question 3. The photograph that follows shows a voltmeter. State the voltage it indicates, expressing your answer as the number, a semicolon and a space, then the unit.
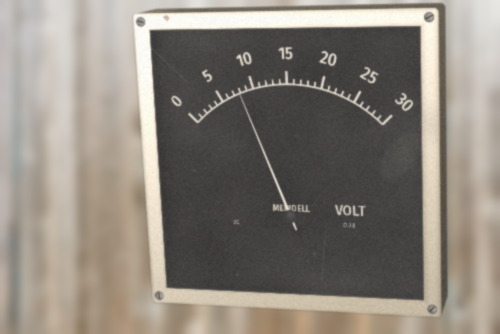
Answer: 8; V
